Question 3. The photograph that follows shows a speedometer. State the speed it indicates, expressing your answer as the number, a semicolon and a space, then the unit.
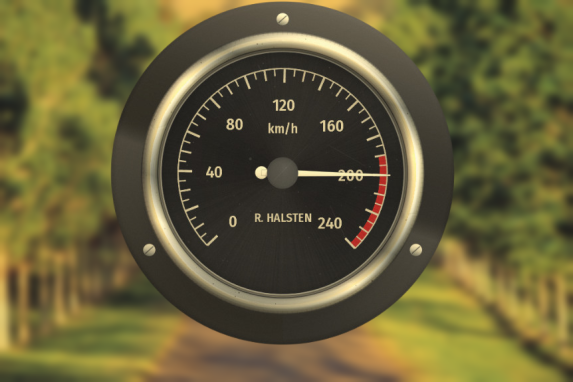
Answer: 200; km/h
